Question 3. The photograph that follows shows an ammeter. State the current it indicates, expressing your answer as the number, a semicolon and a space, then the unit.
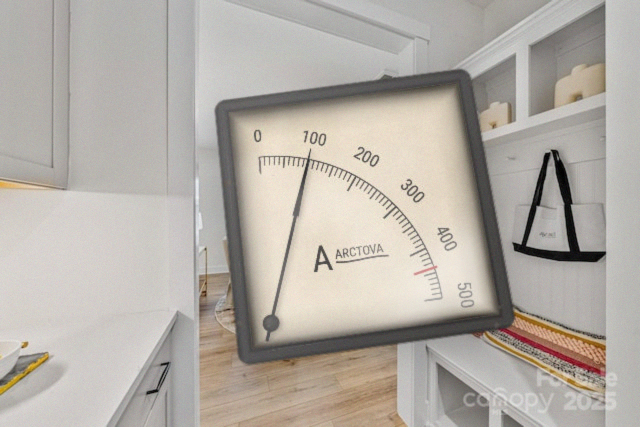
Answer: 100; A
